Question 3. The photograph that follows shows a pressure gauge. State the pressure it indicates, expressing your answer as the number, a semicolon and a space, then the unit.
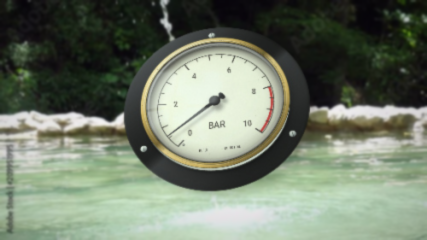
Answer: 0.5; bar
